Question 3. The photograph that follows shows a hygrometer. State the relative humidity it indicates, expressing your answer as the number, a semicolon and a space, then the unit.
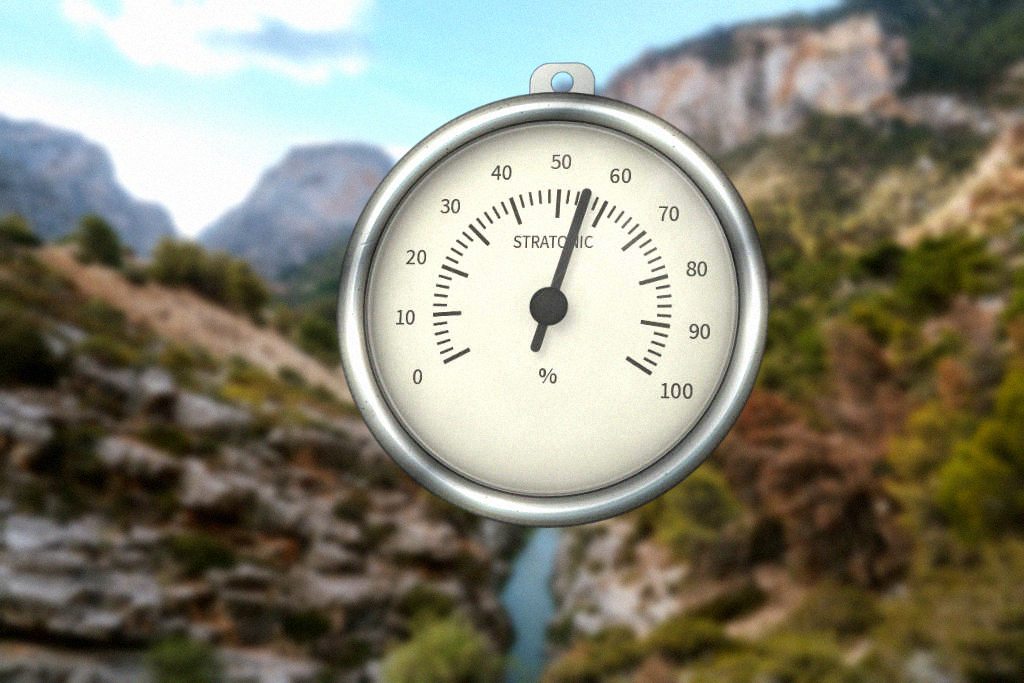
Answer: 56; %
